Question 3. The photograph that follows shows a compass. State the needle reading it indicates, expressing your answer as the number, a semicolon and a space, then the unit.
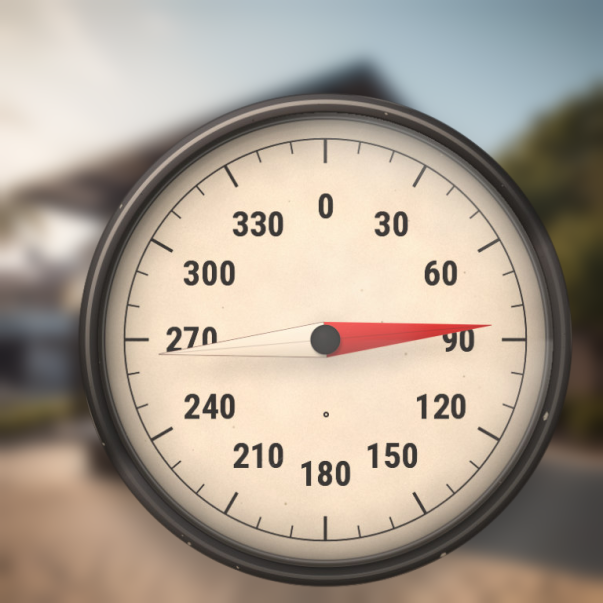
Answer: 85; °
